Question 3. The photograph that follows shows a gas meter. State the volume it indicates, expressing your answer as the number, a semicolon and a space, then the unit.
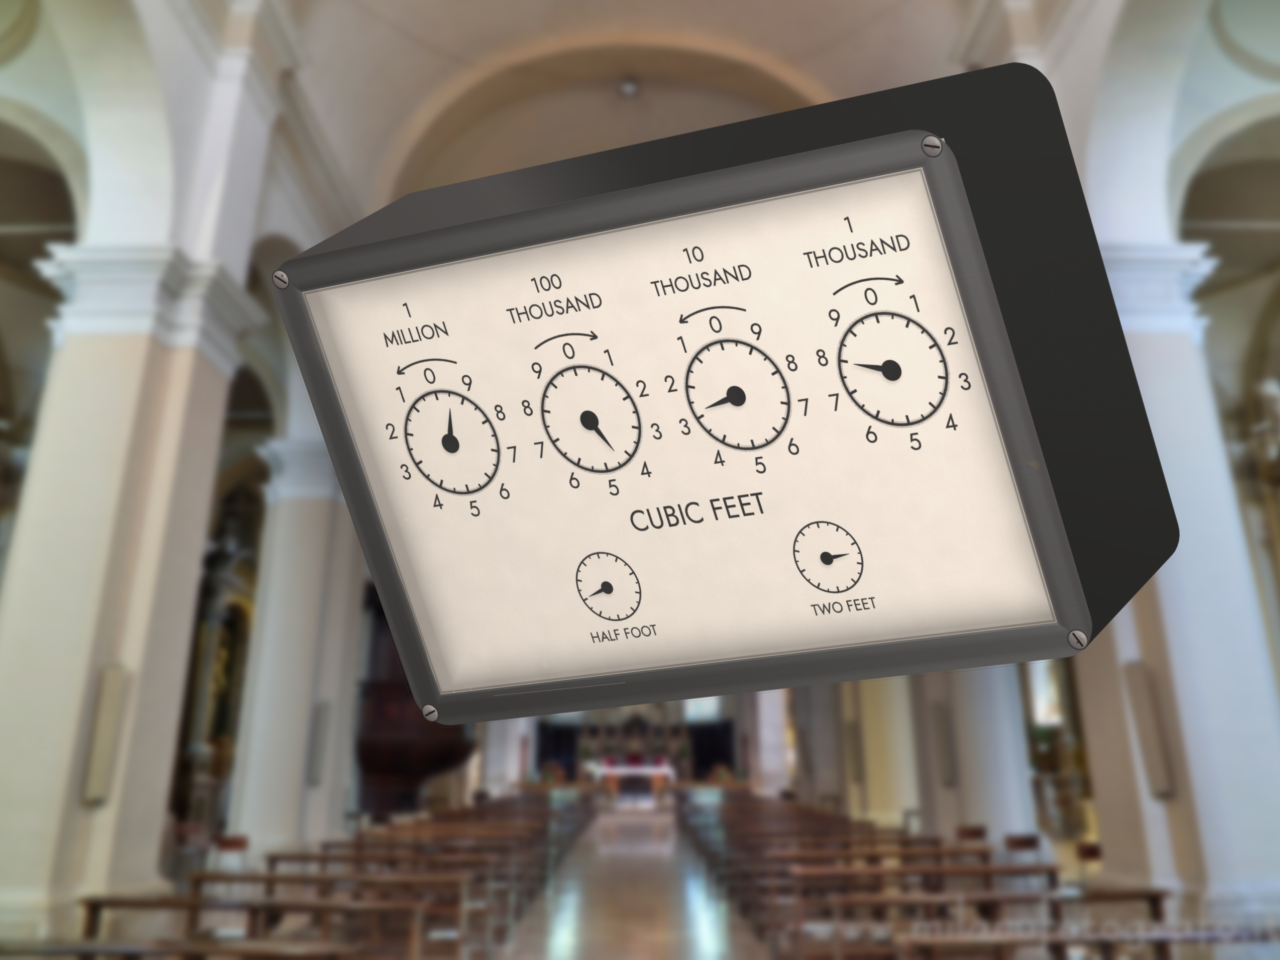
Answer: 942800; ft³
